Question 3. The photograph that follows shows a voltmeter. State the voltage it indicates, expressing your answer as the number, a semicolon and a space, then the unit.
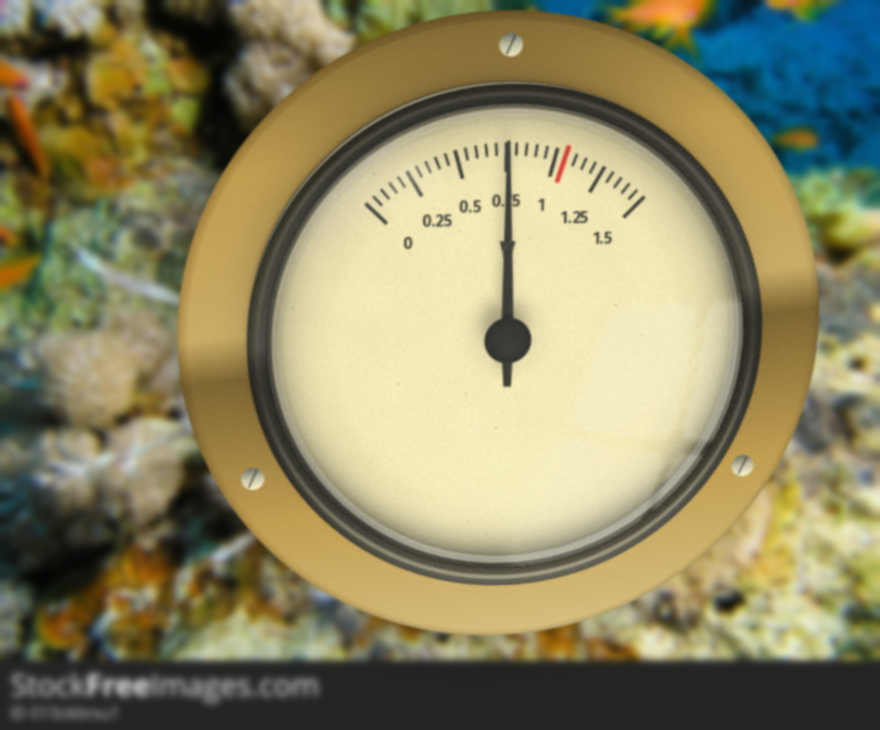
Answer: 0.75; V
